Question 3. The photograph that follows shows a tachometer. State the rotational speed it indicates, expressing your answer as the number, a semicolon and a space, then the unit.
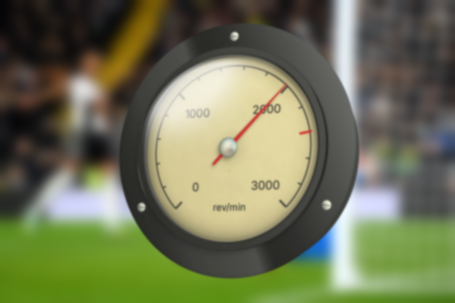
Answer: 2000; rpm
